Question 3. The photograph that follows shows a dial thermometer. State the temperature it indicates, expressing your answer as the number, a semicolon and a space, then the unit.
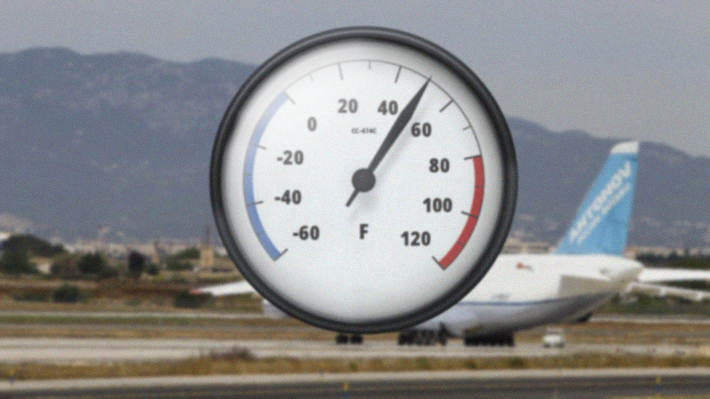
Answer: 50; °F
